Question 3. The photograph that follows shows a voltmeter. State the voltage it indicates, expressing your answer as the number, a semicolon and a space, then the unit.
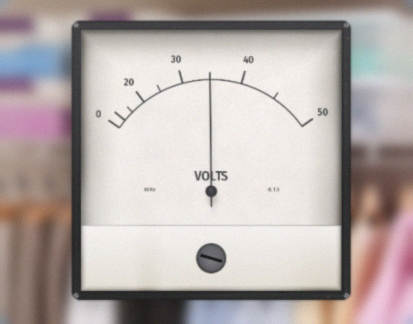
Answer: 35; V
